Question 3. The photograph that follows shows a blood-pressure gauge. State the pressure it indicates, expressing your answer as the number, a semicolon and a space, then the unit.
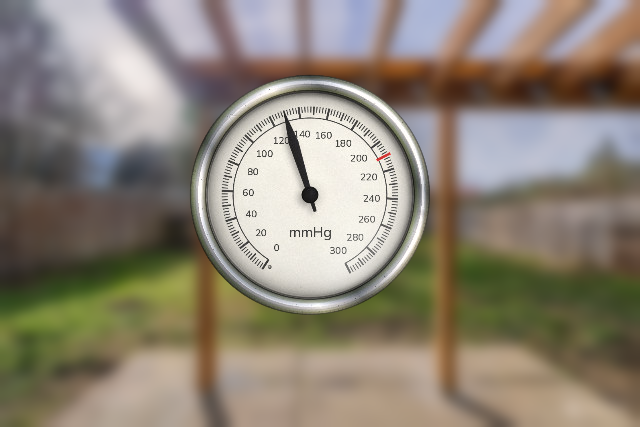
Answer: 130; mmHg
